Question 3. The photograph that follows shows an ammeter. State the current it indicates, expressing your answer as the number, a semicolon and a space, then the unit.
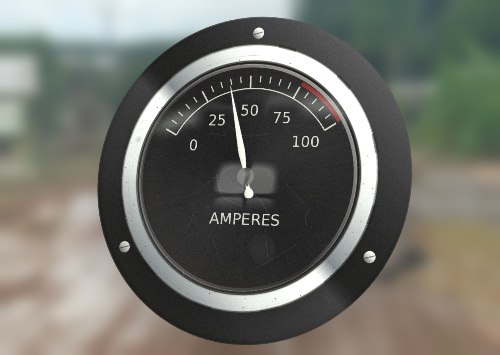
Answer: 40; A
